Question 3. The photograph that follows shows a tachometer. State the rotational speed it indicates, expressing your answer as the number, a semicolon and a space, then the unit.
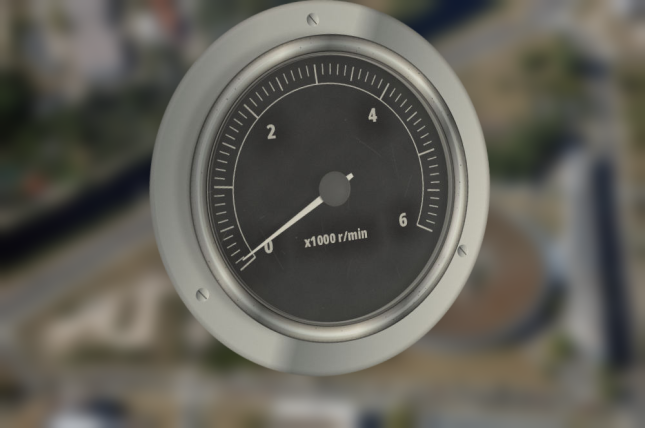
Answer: 100; rpm
